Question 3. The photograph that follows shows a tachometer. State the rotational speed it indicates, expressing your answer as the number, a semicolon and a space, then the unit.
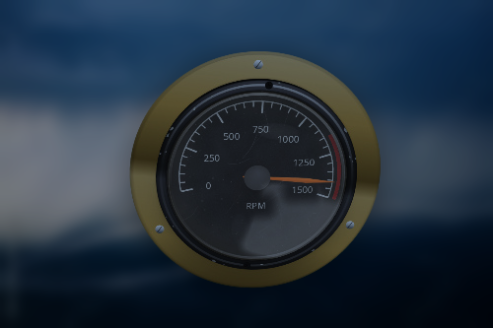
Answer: 1400; rpm
